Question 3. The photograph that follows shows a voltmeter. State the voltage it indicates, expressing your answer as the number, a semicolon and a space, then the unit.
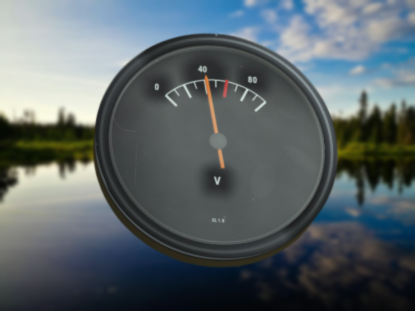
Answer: 40; V
